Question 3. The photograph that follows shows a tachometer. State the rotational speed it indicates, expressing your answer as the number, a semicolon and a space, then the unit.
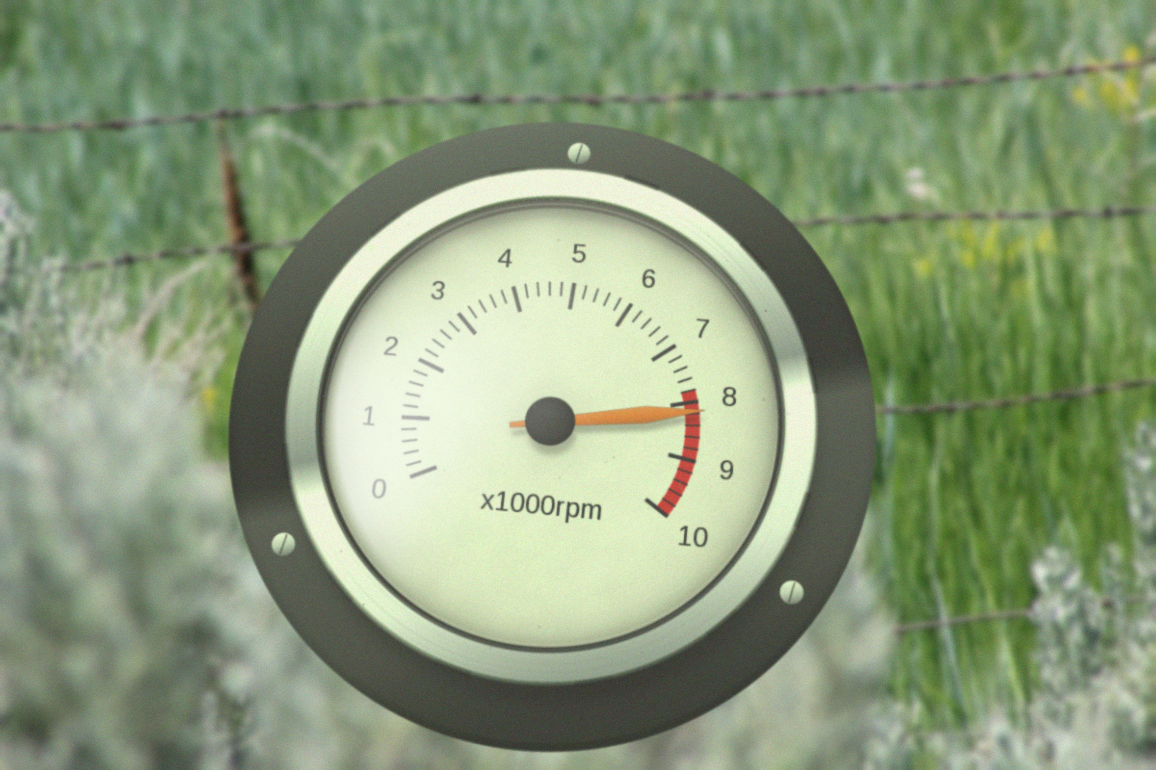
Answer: 8200; rpm
